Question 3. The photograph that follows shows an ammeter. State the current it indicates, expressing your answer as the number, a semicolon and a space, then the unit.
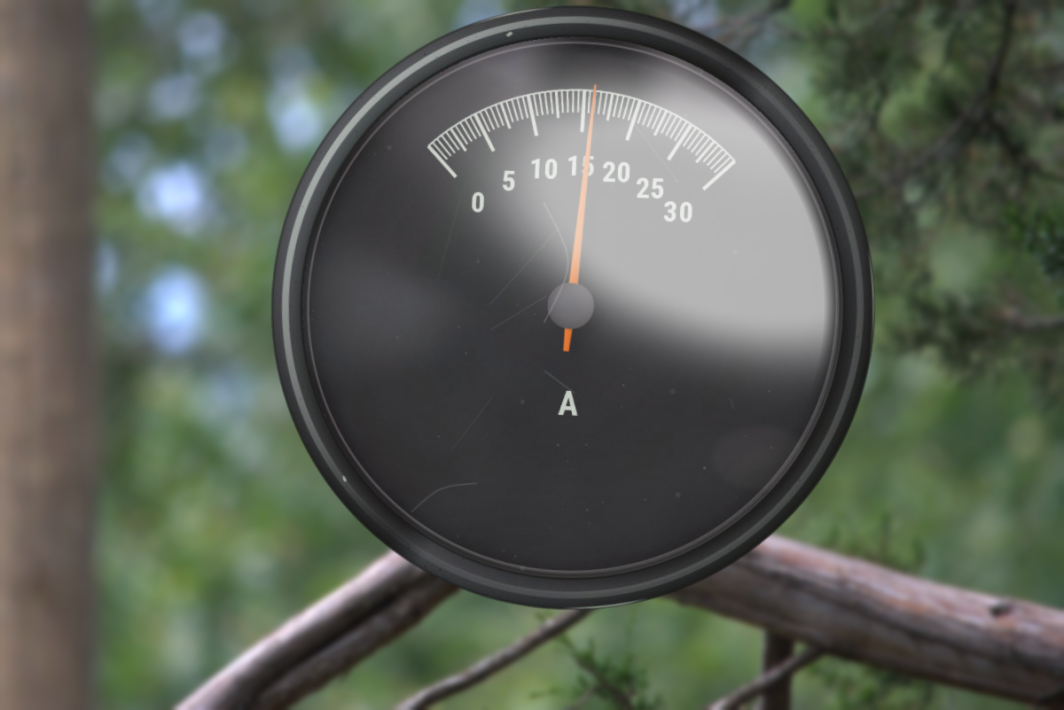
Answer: 16; A
